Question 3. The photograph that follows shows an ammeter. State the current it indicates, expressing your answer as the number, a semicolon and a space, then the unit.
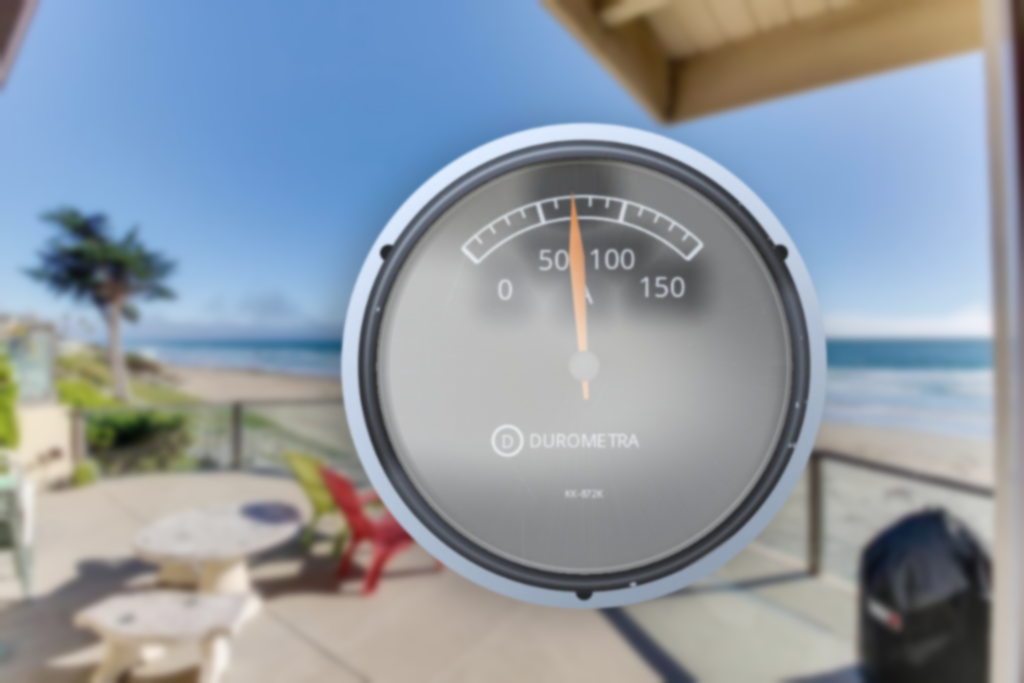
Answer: 70; A
